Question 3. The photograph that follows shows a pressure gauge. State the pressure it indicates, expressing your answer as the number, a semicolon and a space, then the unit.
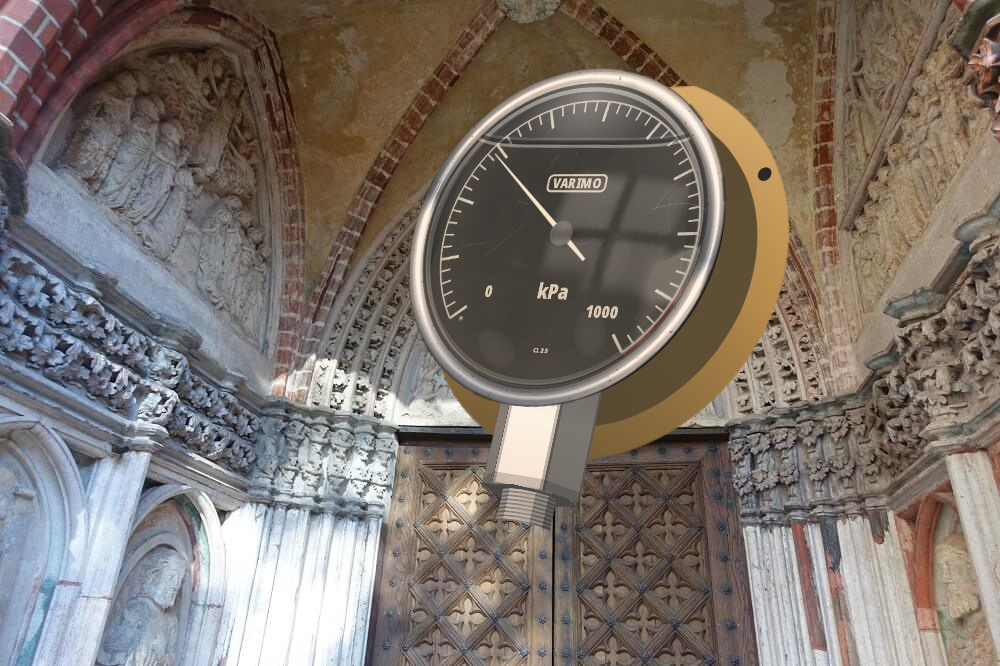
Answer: 290; kPa
